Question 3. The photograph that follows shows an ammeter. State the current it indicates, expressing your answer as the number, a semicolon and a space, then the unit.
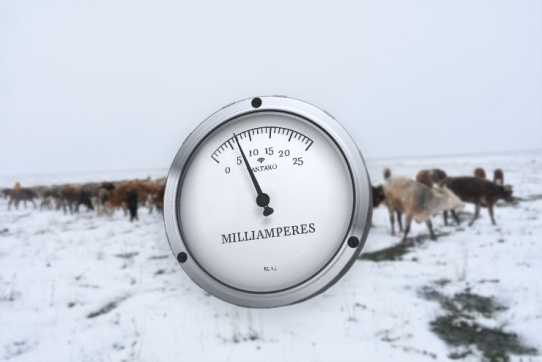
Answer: 7; mA
